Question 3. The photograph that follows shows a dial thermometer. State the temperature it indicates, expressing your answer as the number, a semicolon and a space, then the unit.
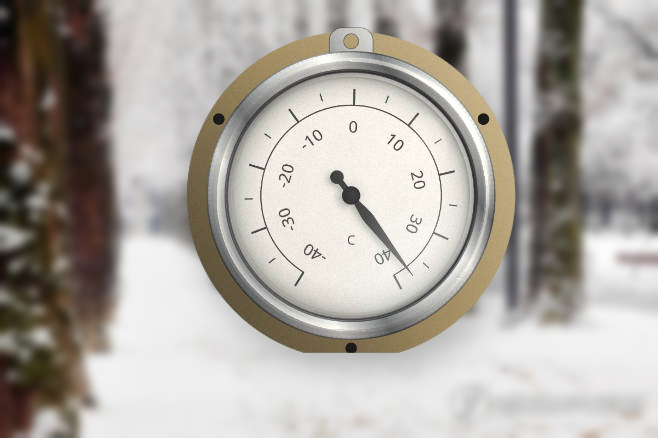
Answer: 37.5; °C
